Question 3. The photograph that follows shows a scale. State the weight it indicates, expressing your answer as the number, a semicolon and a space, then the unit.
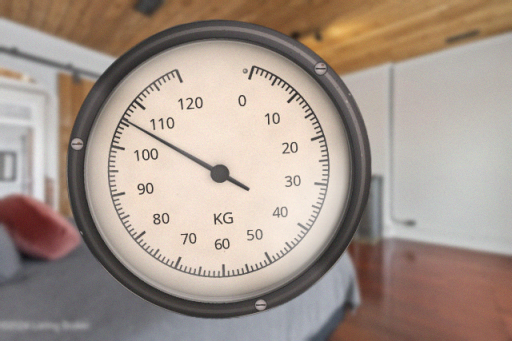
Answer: 106; kg
